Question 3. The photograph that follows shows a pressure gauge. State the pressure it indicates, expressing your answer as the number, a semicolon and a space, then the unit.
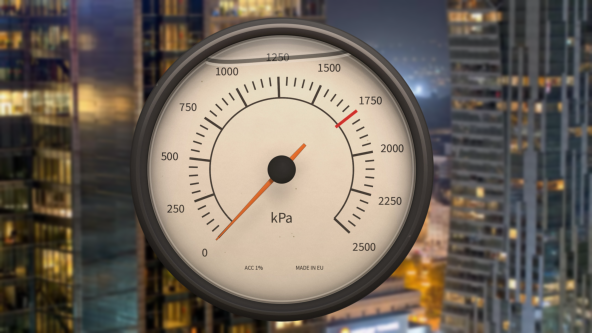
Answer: 0; kPa
